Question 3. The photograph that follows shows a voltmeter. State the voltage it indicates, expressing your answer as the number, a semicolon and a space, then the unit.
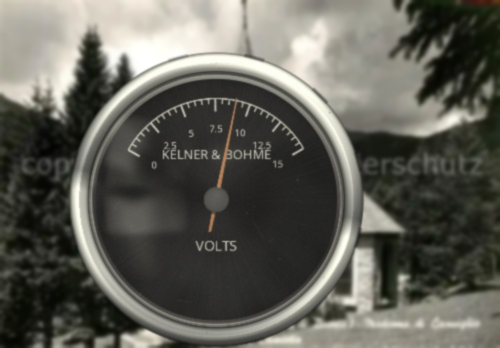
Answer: 9; V
